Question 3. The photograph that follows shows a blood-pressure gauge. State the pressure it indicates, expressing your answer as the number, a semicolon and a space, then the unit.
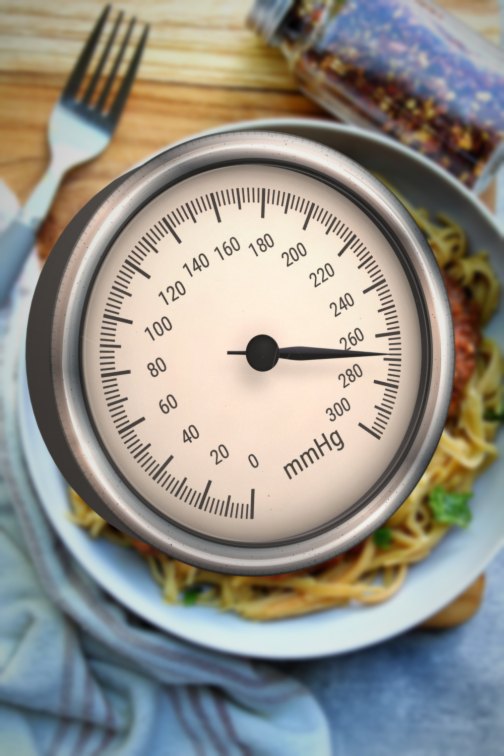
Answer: 268; mmHg
